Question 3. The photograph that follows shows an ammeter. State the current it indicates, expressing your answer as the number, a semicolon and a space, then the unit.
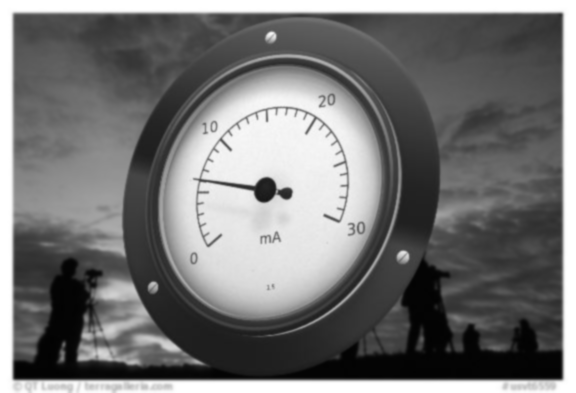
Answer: 6; mA
